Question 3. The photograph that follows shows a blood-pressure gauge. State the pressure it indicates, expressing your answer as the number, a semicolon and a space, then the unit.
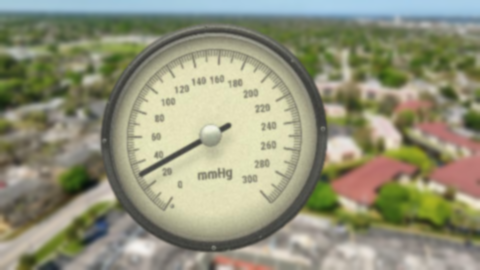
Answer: 30; mmHg
